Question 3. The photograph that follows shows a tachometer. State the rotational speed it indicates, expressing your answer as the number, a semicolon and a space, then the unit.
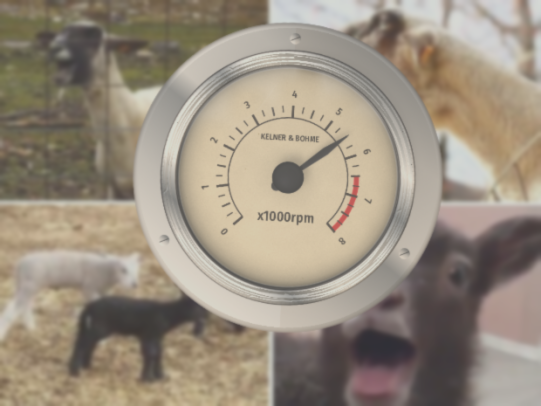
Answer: 5500; rpm
